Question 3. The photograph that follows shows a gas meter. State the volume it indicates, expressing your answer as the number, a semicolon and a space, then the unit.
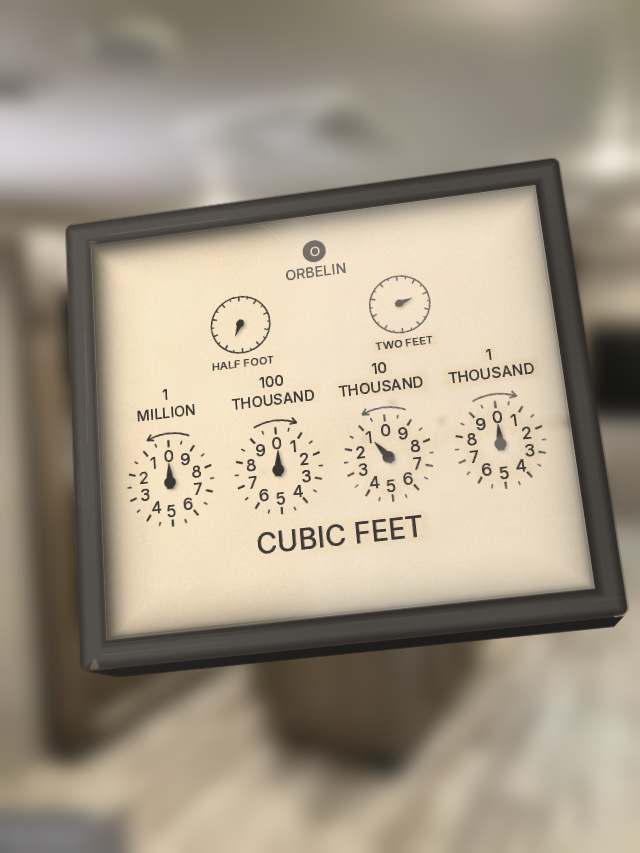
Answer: 1000; ft³
